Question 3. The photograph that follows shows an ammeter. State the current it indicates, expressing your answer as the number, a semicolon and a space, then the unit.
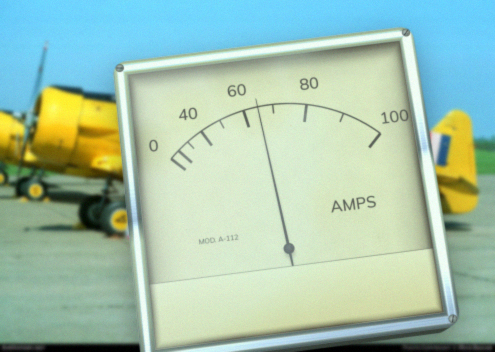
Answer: 65; A
